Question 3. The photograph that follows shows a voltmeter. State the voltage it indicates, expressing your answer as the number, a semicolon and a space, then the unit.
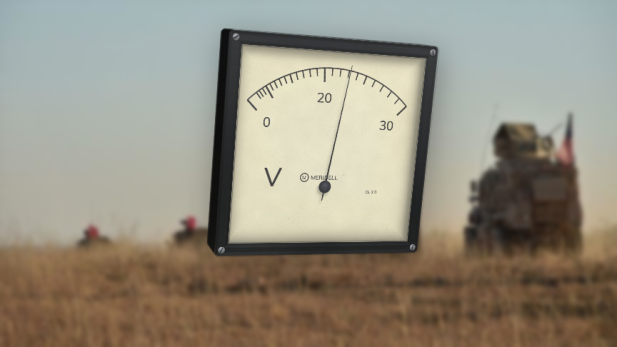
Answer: 23; V
